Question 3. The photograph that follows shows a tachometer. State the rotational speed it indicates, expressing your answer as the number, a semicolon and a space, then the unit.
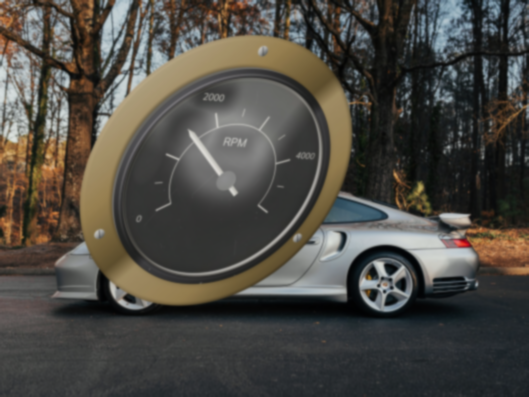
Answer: 1500; rpm
